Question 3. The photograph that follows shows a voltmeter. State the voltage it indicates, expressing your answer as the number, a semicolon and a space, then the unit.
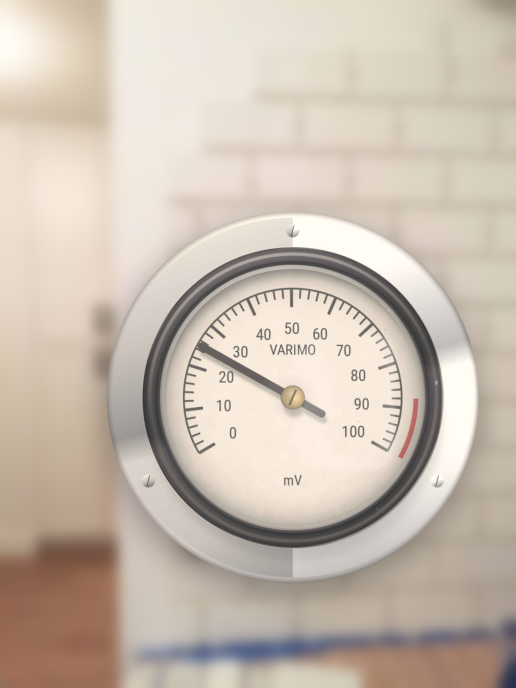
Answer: 25; mV
